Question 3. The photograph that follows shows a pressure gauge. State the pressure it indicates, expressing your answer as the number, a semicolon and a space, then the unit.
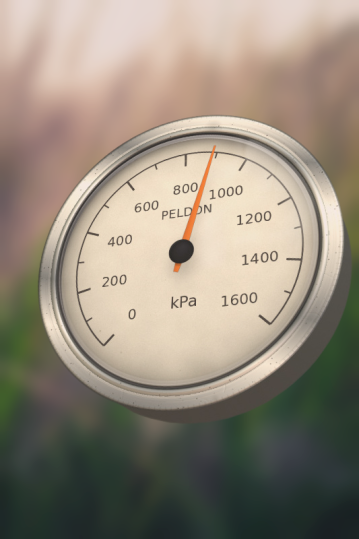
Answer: 900; kPa
